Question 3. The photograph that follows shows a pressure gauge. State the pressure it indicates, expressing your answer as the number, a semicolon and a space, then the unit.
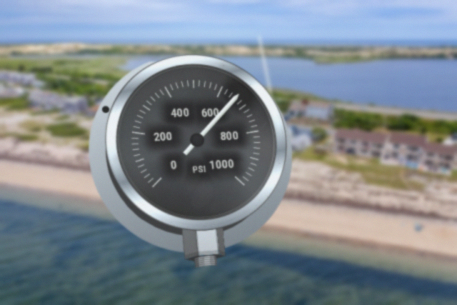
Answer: 660; psi
